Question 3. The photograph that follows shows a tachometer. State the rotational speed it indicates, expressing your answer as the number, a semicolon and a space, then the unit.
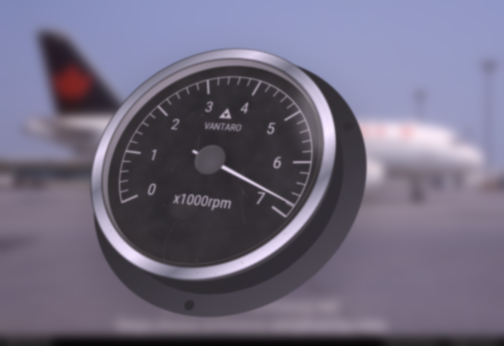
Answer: 6800; rpm
